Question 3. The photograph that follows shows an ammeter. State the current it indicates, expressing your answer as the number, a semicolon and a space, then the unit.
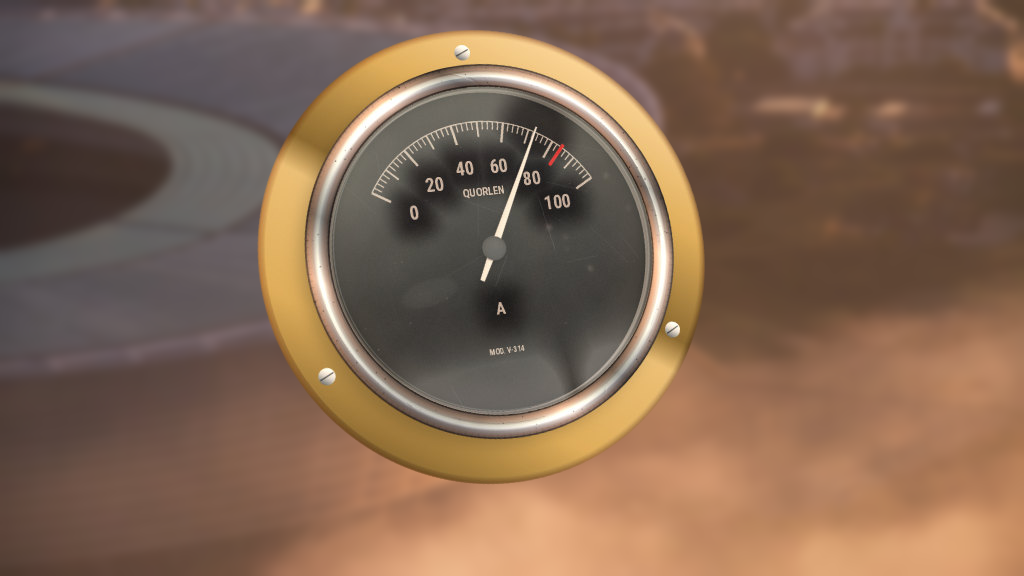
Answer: 72; A
